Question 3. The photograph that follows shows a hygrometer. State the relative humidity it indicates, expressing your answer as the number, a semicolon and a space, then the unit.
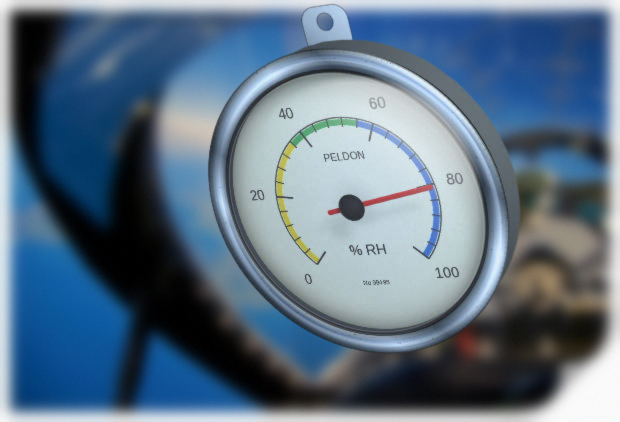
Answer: 80; %
